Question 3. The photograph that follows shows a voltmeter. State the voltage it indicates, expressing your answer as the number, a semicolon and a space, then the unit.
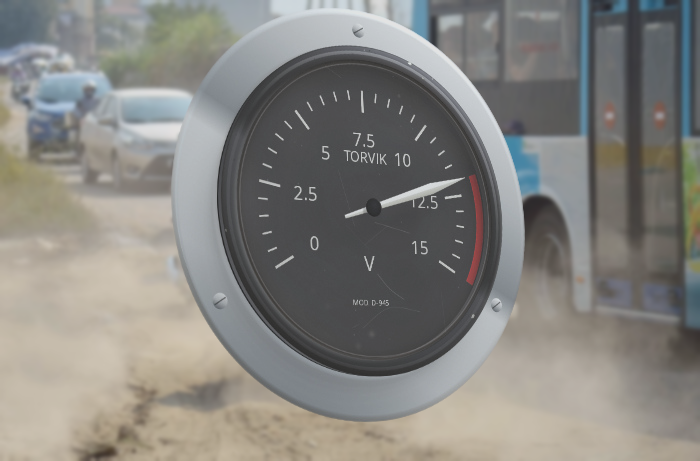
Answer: 12; V
